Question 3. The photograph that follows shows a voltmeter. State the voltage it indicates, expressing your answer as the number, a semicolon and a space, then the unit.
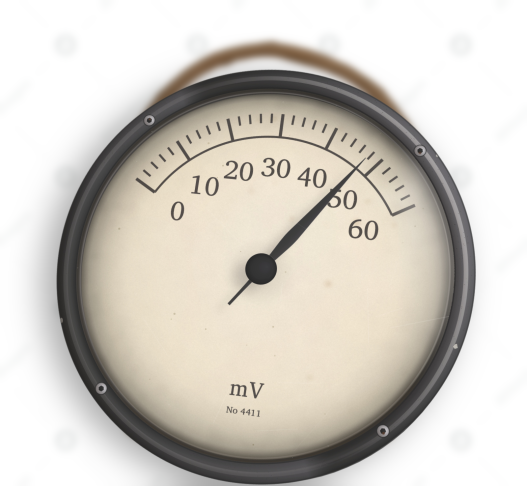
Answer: 48; mV
